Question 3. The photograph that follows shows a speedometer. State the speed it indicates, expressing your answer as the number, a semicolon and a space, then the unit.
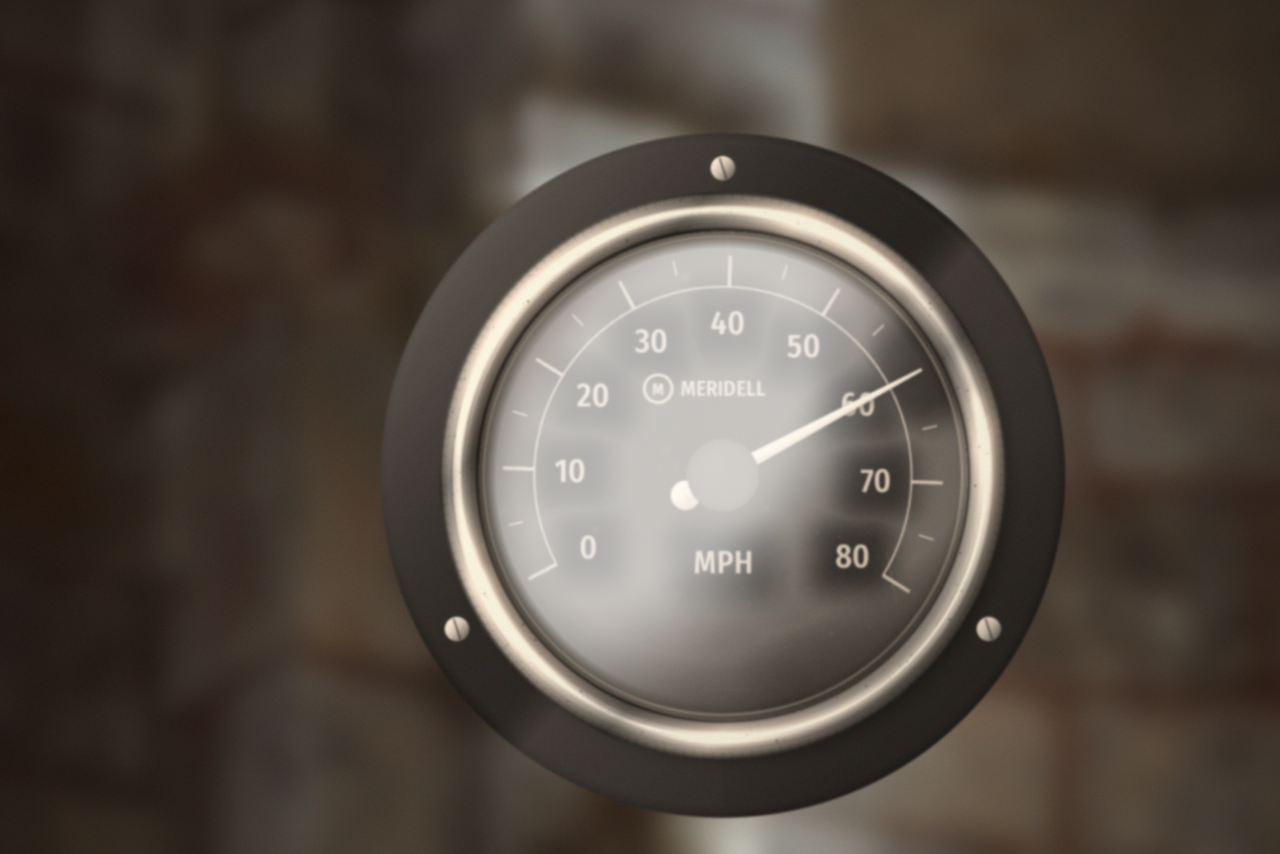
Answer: 60; mph
